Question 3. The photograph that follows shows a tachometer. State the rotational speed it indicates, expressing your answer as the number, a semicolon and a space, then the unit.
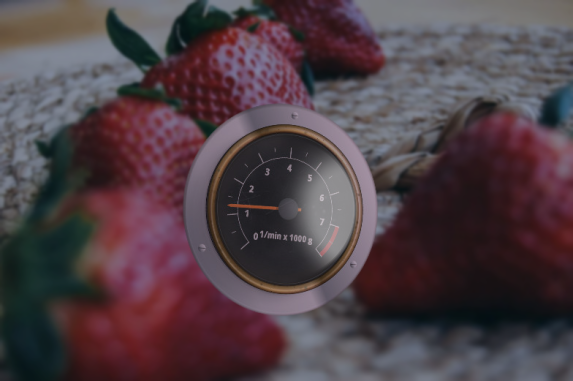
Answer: 1250; rpm
